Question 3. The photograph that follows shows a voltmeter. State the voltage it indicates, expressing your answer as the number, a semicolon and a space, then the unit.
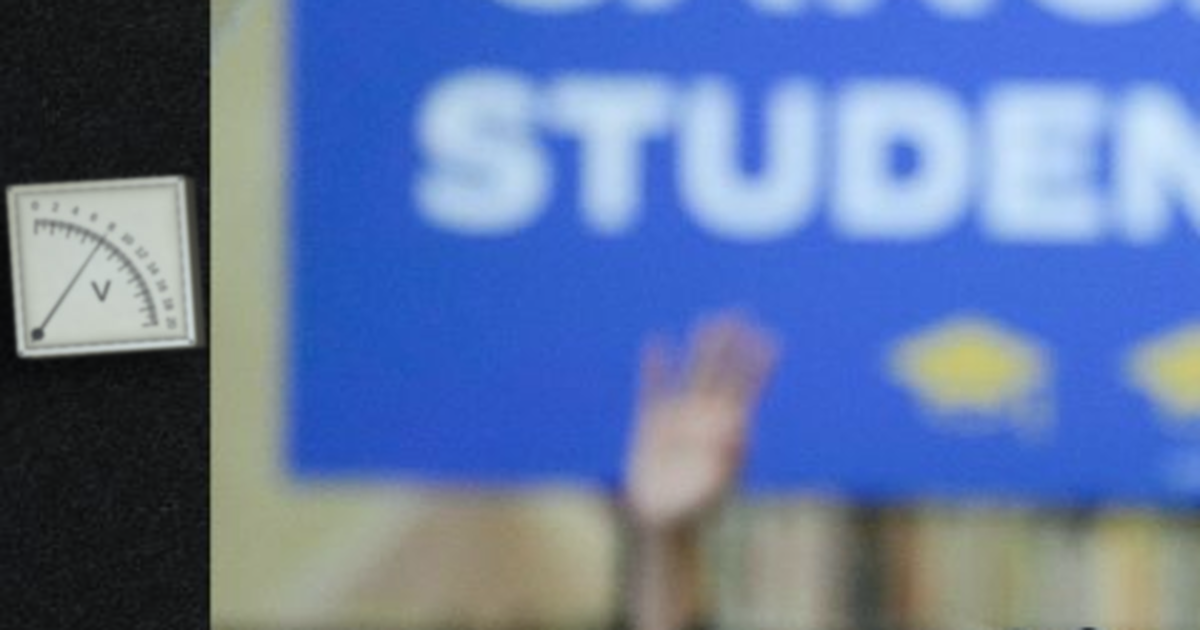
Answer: 8; V
